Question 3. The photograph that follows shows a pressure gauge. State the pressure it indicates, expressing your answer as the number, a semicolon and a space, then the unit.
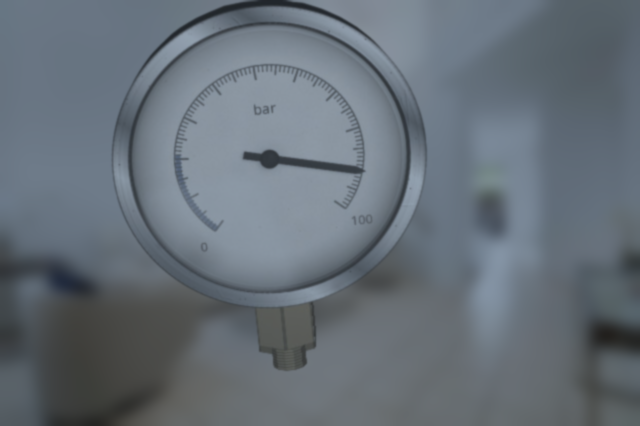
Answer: 90; bar
